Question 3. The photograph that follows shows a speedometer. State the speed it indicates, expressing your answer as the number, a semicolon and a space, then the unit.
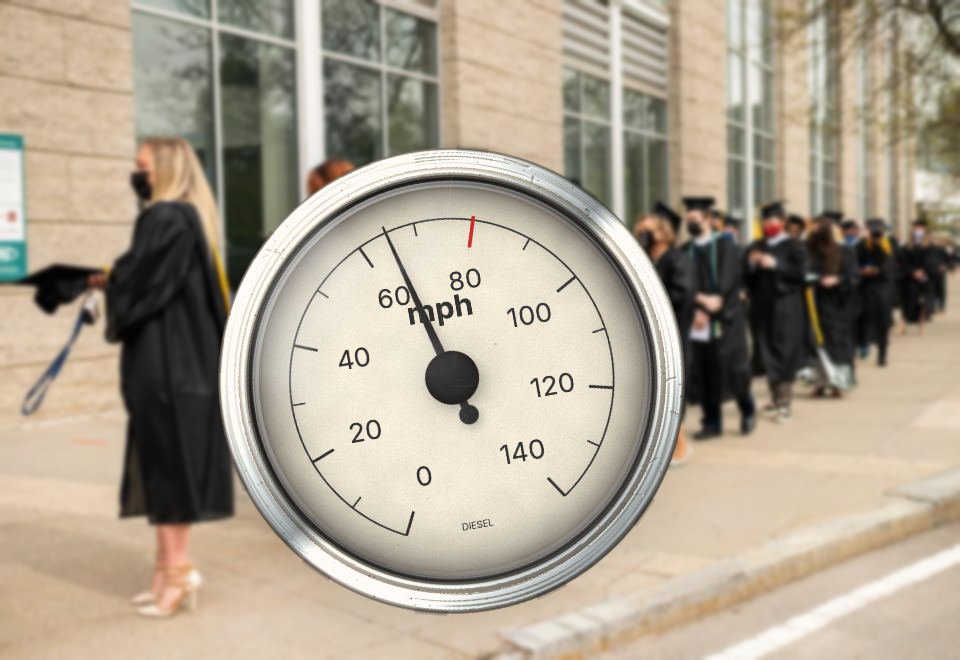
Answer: 65; mph
